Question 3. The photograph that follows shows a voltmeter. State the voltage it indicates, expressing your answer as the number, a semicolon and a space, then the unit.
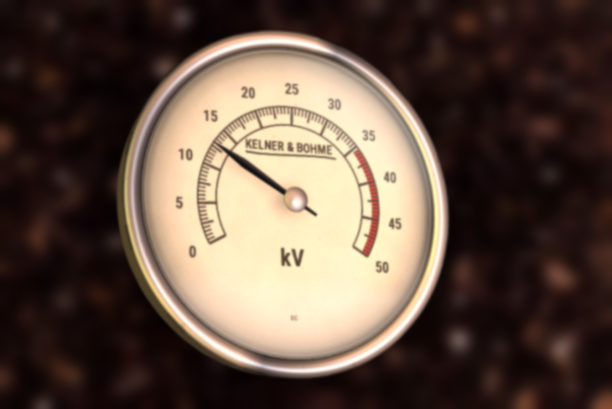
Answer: 12.5; kV
